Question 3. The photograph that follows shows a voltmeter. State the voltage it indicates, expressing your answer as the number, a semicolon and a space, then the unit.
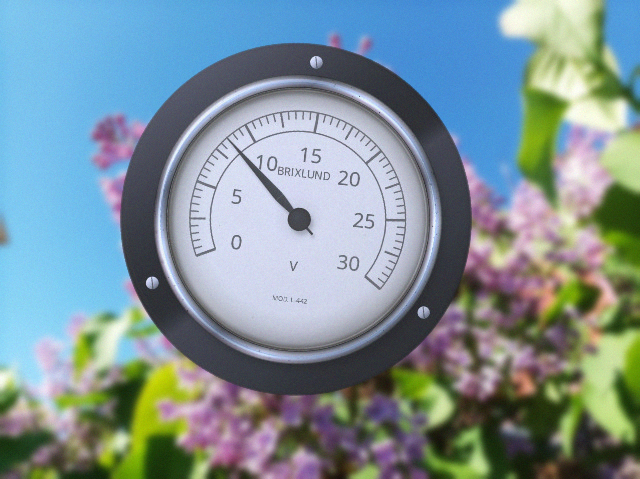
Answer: 8.5; V
